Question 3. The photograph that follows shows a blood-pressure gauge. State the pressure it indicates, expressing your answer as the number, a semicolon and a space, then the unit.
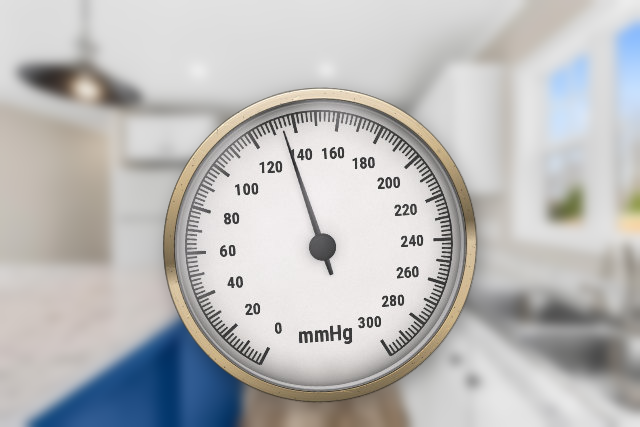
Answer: 134; mmHg
